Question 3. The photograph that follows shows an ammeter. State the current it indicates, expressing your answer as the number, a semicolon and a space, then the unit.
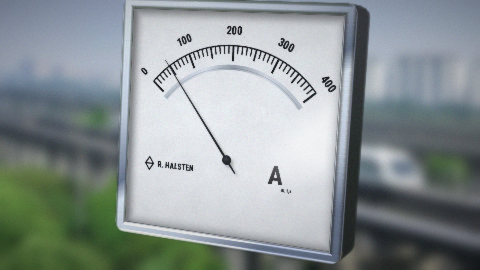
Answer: 50; A
